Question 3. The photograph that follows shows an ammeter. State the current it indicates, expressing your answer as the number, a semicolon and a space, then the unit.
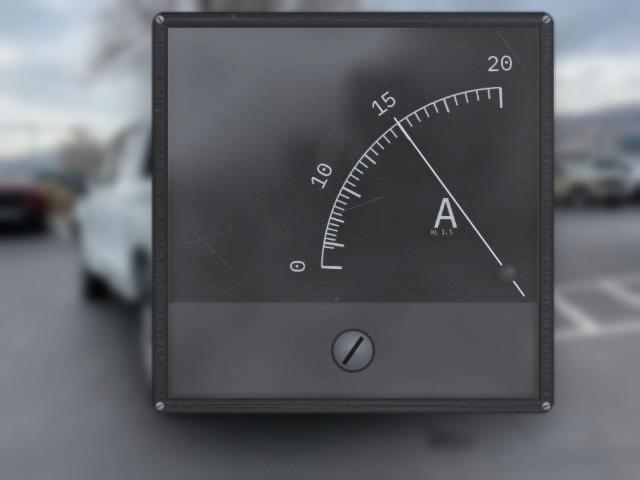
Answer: 15; A
